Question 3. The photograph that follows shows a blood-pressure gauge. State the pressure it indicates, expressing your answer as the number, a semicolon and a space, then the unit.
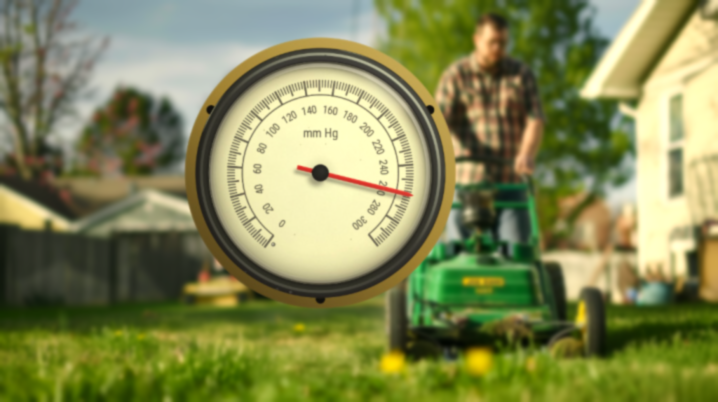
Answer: 260; mmHg
